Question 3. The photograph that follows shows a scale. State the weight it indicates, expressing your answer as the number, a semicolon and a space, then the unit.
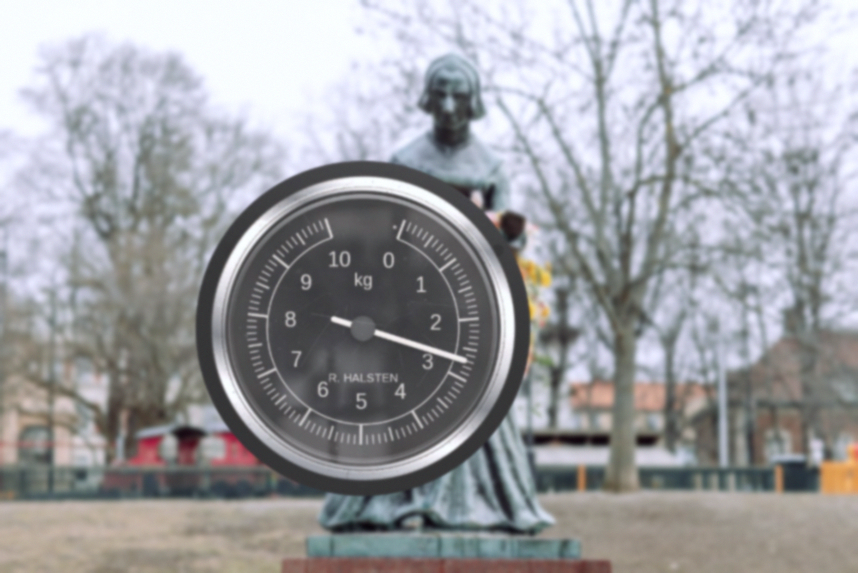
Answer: 2.7; kg
